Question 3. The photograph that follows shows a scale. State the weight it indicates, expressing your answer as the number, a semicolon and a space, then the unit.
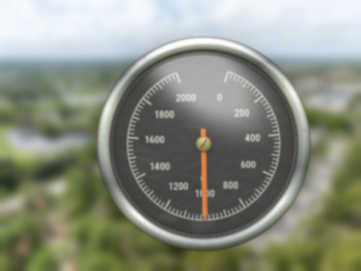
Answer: 1000; g
